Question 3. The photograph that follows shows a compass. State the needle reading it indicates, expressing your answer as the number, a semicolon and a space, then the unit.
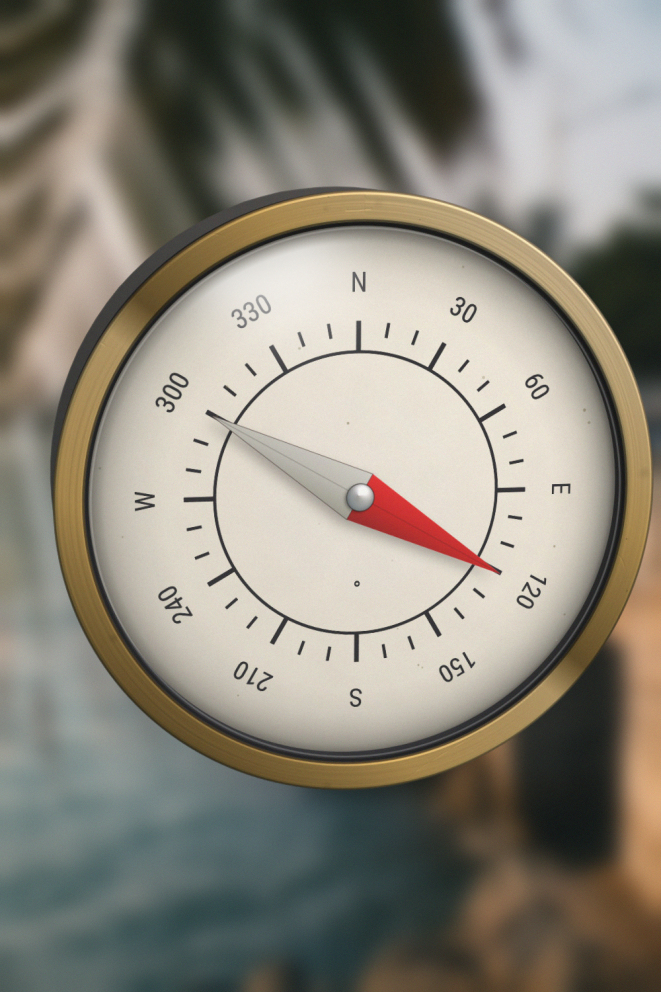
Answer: 120; °
